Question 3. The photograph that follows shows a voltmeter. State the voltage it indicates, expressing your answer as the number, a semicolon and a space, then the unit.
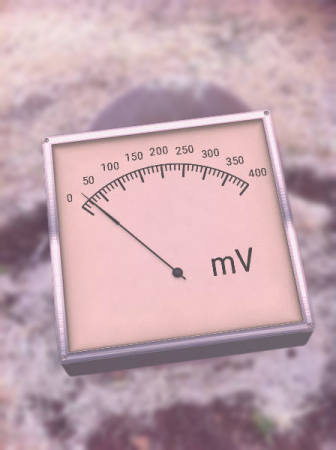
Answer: 20; mV
